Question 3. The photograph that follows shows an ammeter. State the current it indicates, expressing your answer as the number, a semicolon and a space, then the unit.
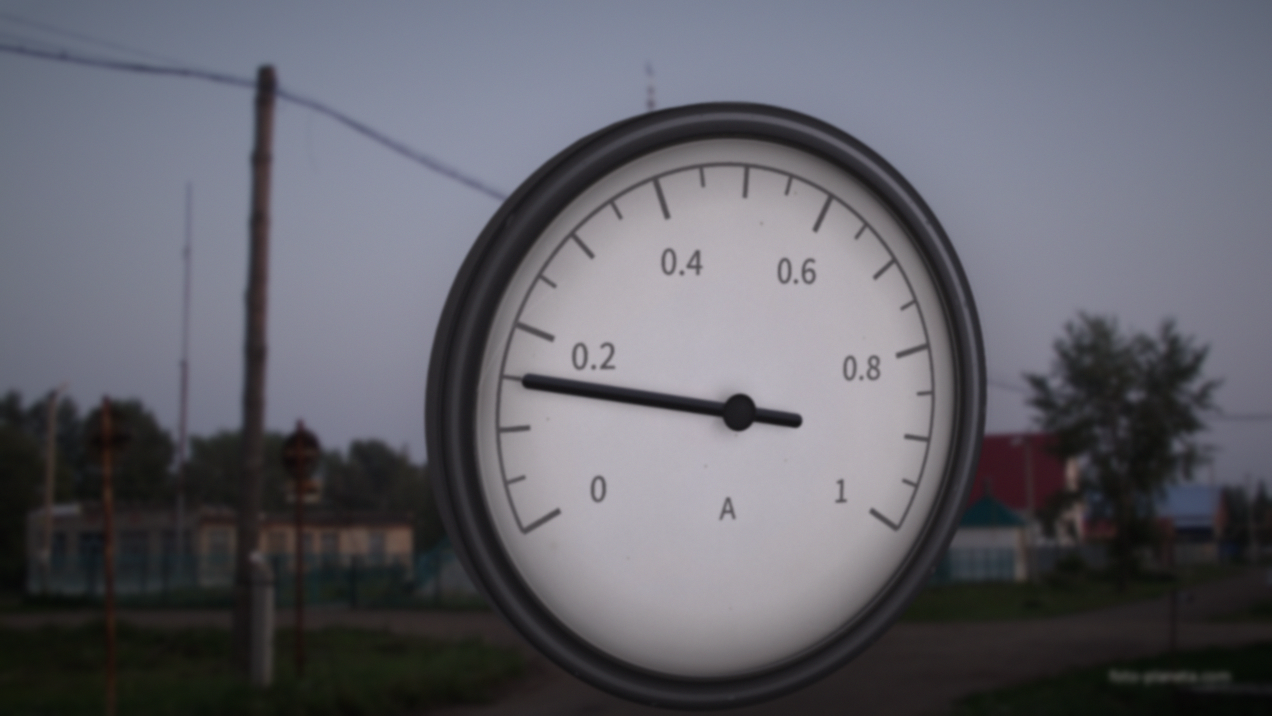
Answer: 0.15; A
